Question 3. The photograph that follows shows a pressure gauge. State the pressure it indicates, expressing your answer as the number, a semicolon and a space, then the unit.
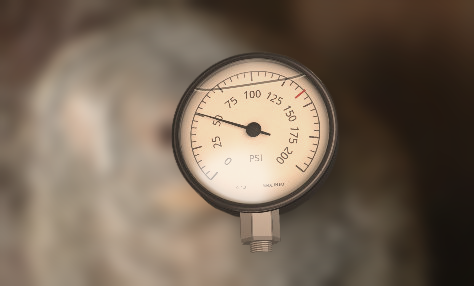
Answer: 50; psi
